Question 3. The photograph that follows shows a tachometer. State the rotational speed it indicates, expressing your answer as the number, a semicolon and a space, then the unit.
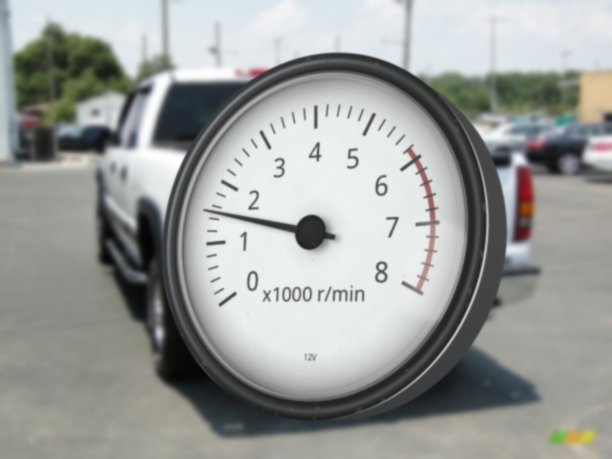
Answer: 1500; rpm
